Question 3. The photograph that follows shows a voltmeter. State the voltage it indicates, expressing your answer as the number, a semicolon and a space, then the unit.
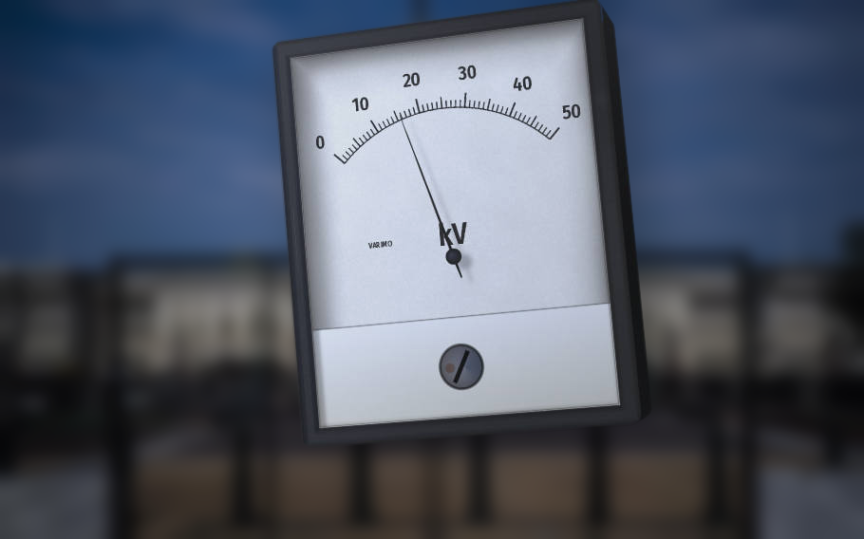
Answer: 16; kV
